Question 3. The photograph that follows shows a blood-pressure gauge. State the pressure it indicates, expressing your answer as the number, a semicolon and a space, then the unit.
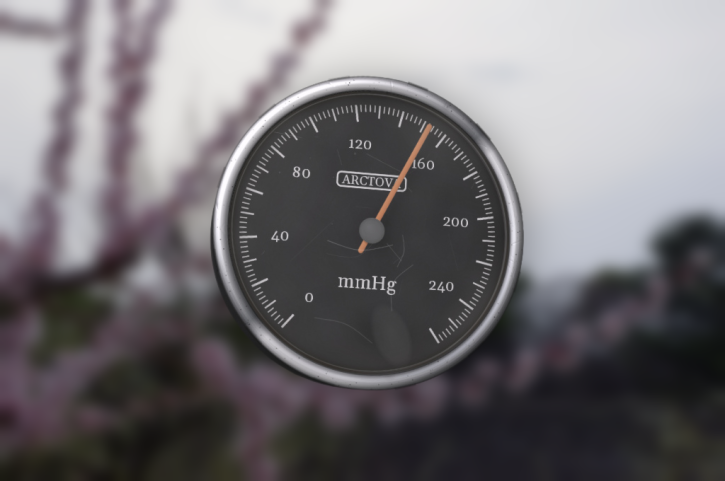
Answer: 152; mmHg
